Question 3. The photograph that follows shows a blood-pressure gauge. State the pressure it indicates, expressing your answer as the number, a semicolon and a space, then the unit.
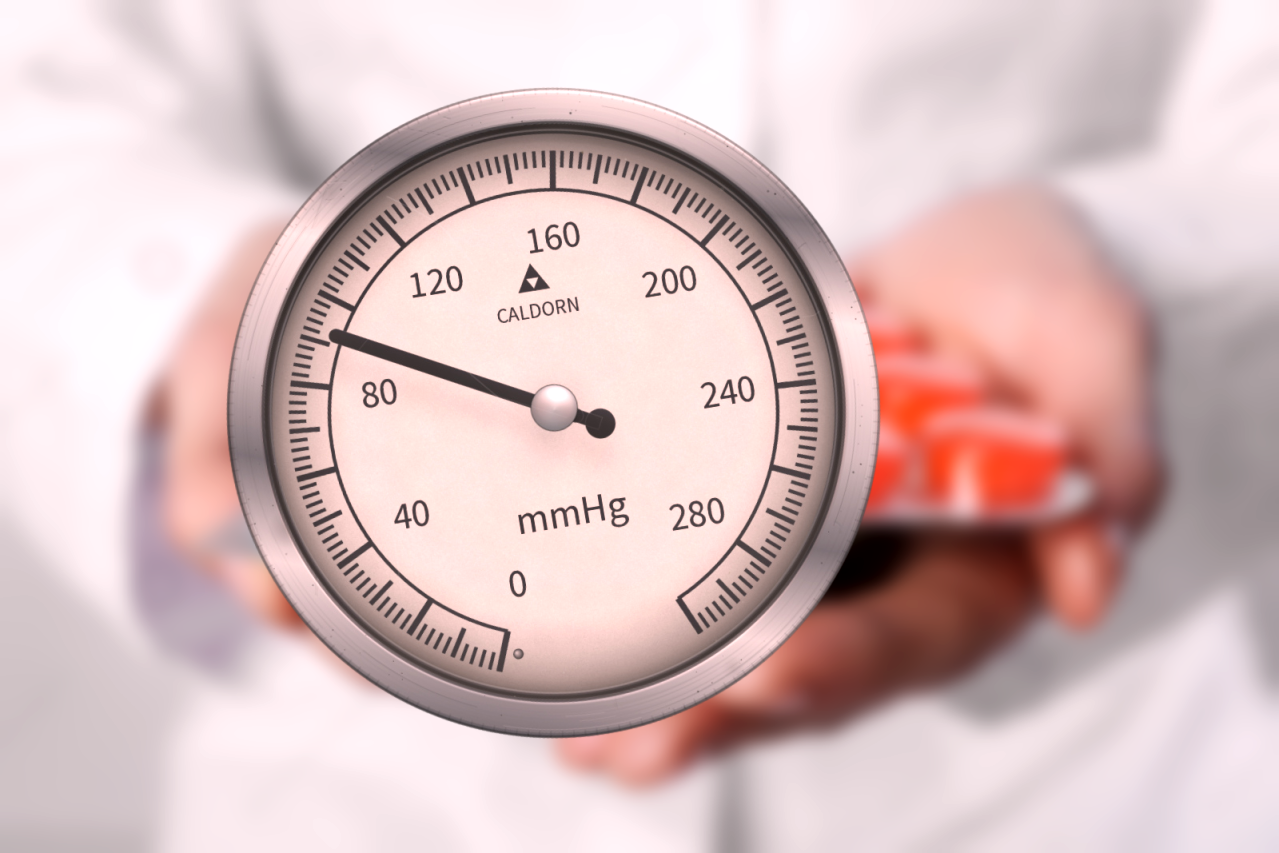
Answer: 92; mmHg
